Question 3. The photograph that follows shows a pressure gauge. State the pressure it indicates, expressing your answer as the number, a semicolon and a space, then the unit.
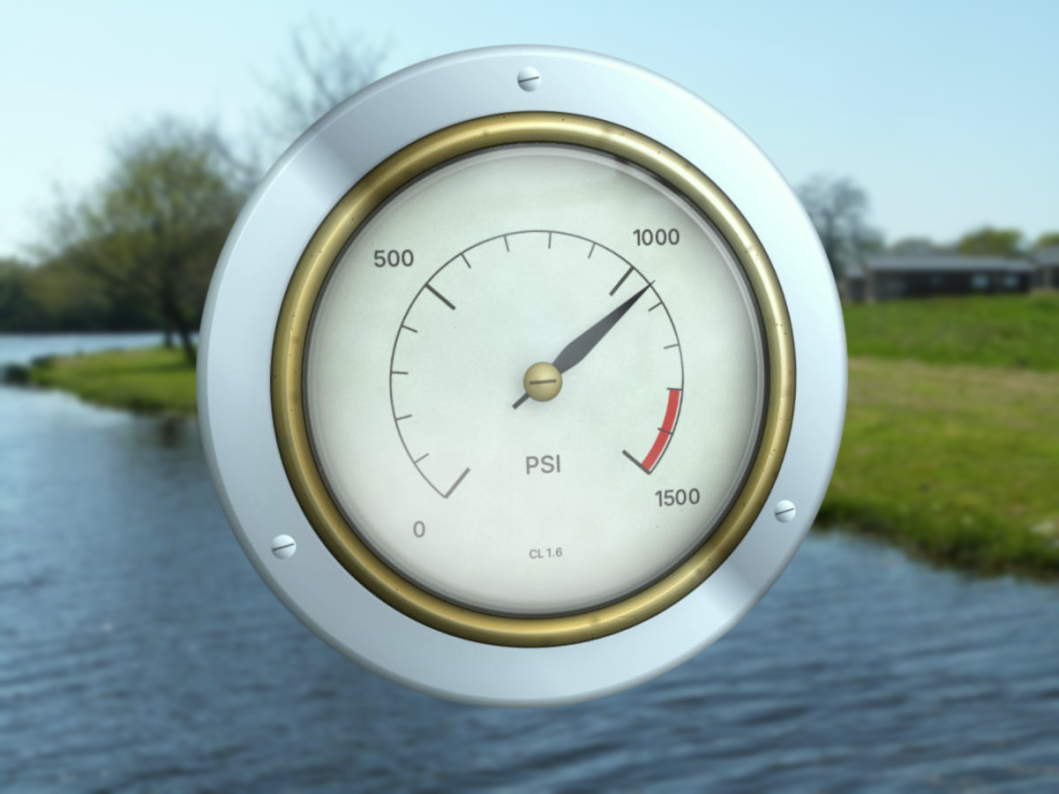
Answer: 1050; psi
